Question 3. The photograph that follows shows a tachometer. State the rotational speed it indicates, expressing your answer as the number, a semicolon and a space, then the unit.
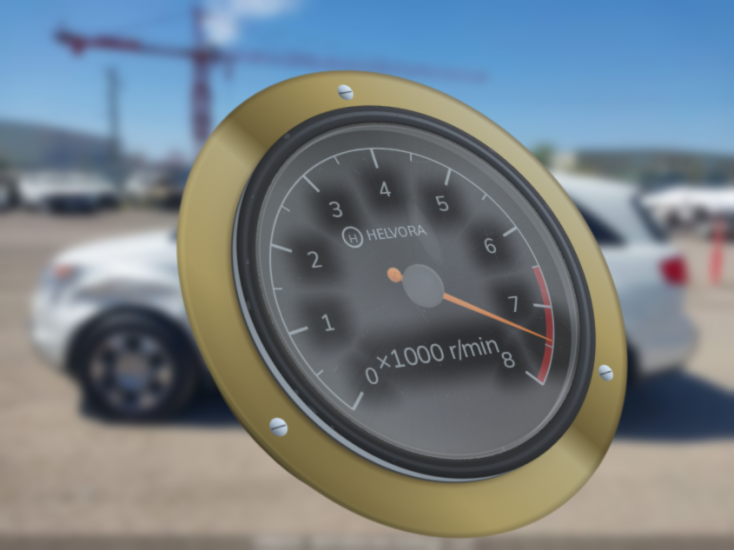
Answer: 7500; rpm
